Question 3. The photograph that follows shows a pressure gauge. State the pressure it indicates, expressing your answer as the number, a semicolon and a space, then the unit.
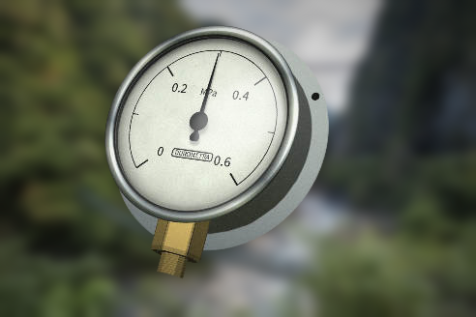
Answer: 0.3; MPa
